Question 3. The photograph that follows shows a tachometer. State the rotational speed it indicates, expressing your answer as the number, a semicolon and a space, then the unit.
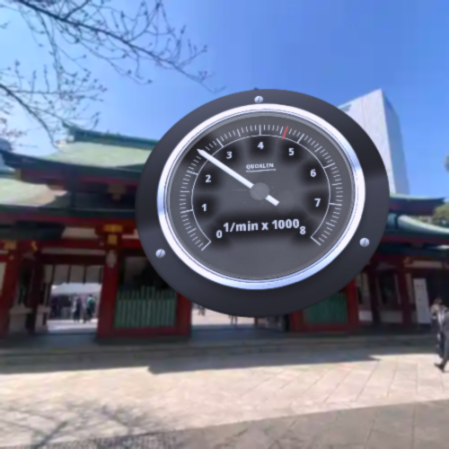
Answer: 2500; rpm
